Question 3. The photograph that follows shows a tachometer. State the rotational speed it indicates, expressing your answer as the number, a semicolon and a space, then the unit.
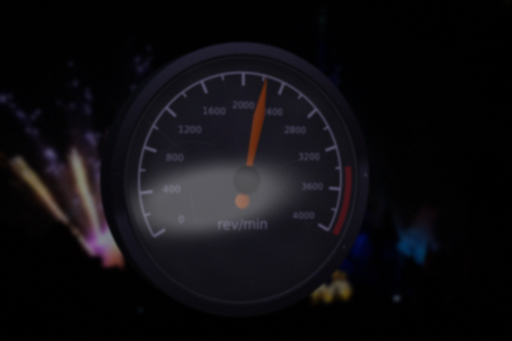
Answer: 2200; rpm
